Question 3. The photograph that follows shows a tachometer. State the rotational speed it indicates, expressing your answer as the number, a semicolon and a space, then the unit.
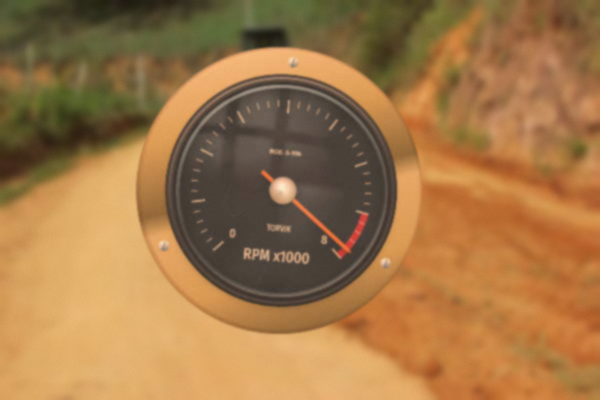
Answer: 7800; rpm
